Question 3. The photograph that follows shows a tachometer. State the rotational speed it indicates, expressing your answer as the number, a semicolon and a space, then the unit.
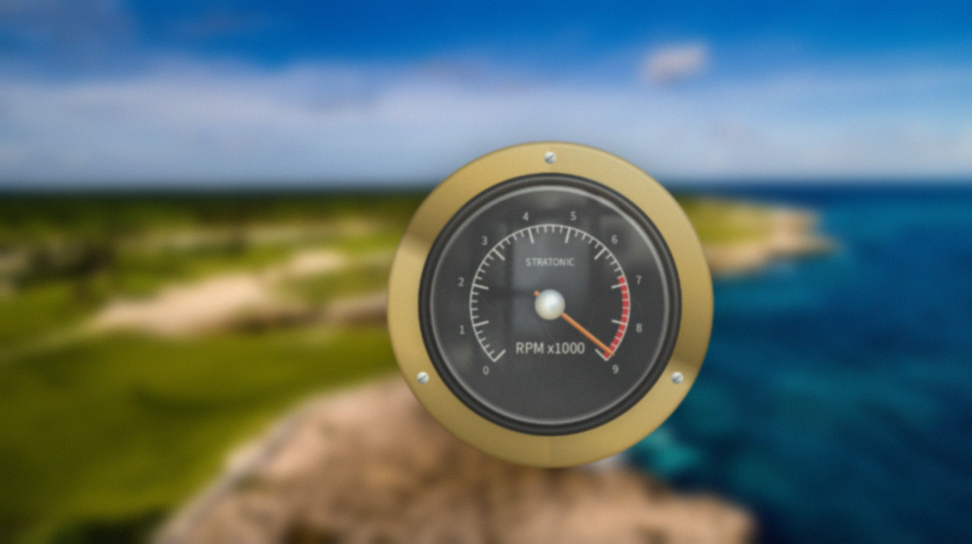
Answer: 8800; rpm
